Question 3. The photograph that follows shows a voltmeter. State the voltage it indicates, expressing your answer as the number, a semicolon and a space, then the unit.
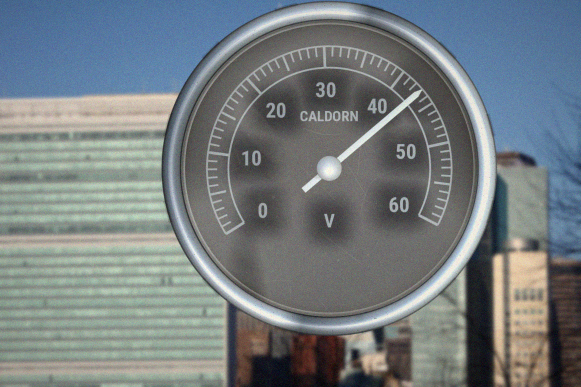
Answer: 43; V
